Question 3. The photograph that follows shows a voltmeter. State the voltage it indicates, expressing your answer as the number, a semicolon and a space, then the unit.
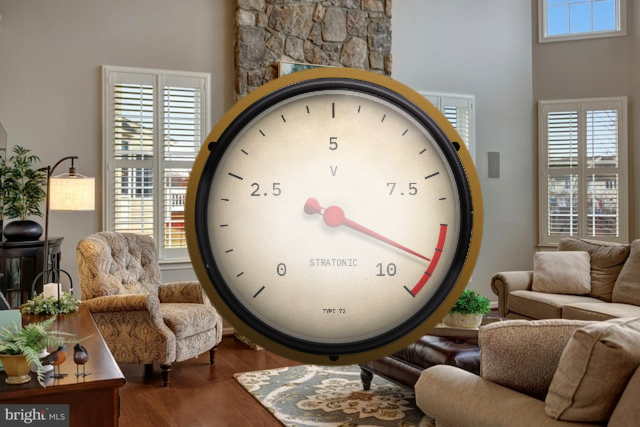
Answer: 9.25; V
